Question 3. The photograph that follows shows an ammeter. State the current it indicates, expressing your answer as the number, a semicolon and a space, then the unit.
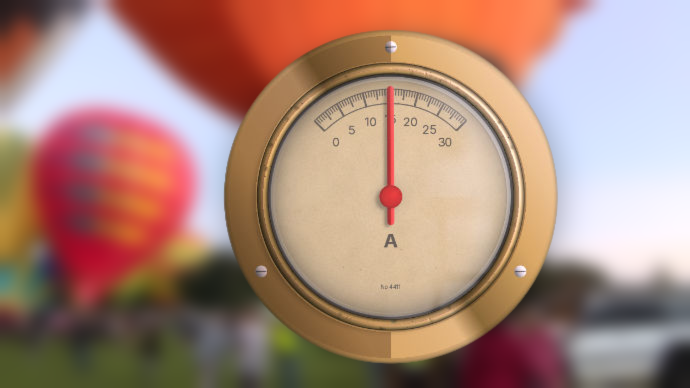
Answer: 15; A
